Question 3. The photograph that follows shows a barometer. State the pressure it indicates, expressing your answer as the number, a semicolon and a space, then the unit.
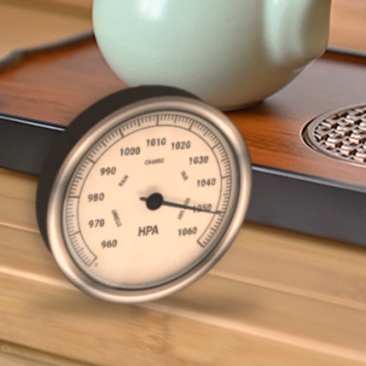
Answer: 1050; hPa
